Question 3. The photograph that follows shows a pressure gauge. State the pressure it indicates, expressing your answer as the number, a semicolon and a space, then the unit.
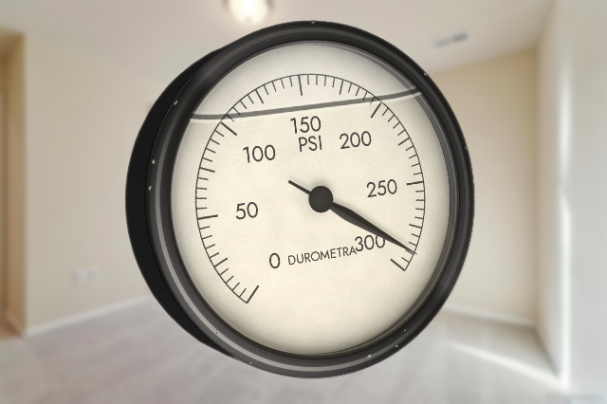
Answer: 290; psi
